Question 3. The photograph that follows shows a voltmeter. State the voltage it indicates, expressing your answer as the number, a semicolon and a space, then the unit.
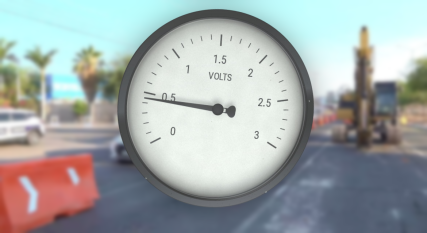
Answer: 0.45; V
